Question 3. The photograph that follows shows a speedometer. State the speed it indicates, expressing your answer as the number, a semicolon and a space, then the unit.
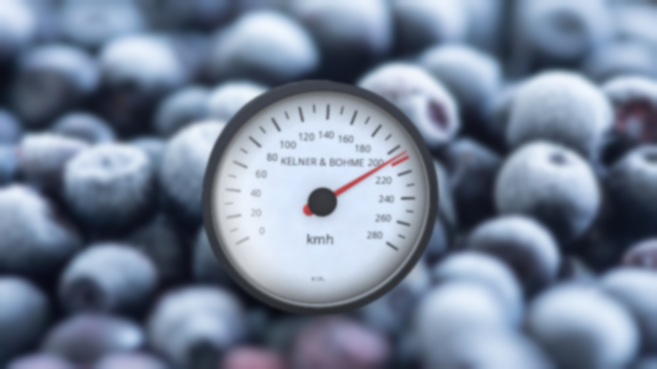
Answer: 205; km/h
